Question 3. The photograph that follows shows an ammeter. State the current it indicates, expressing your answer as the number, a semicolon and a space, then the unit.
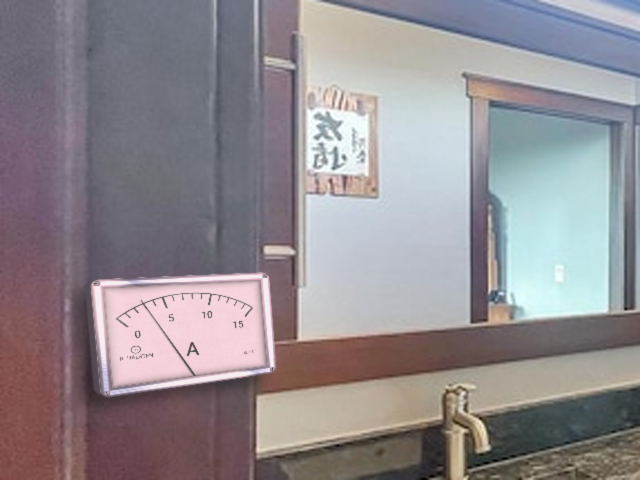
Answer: 3; A
